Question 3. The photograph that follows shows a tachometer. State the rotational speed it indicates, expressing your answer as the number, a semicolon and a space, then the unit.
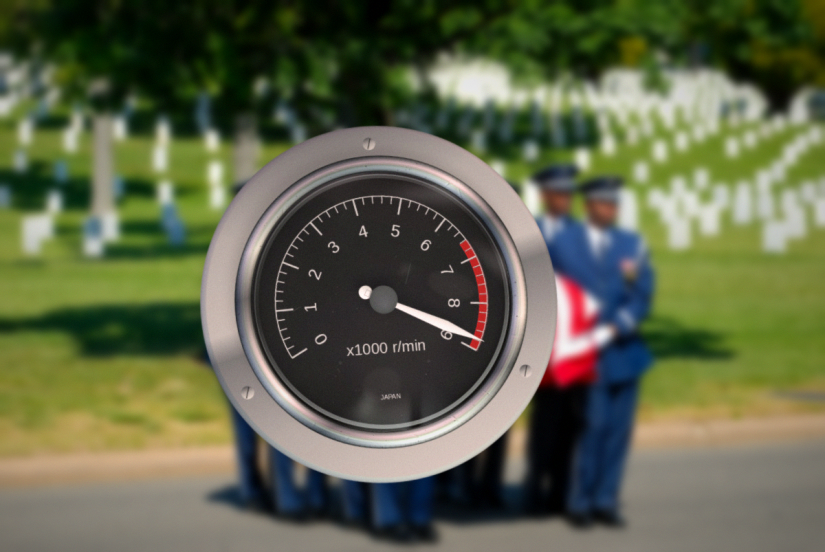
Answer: 8800; rpm
